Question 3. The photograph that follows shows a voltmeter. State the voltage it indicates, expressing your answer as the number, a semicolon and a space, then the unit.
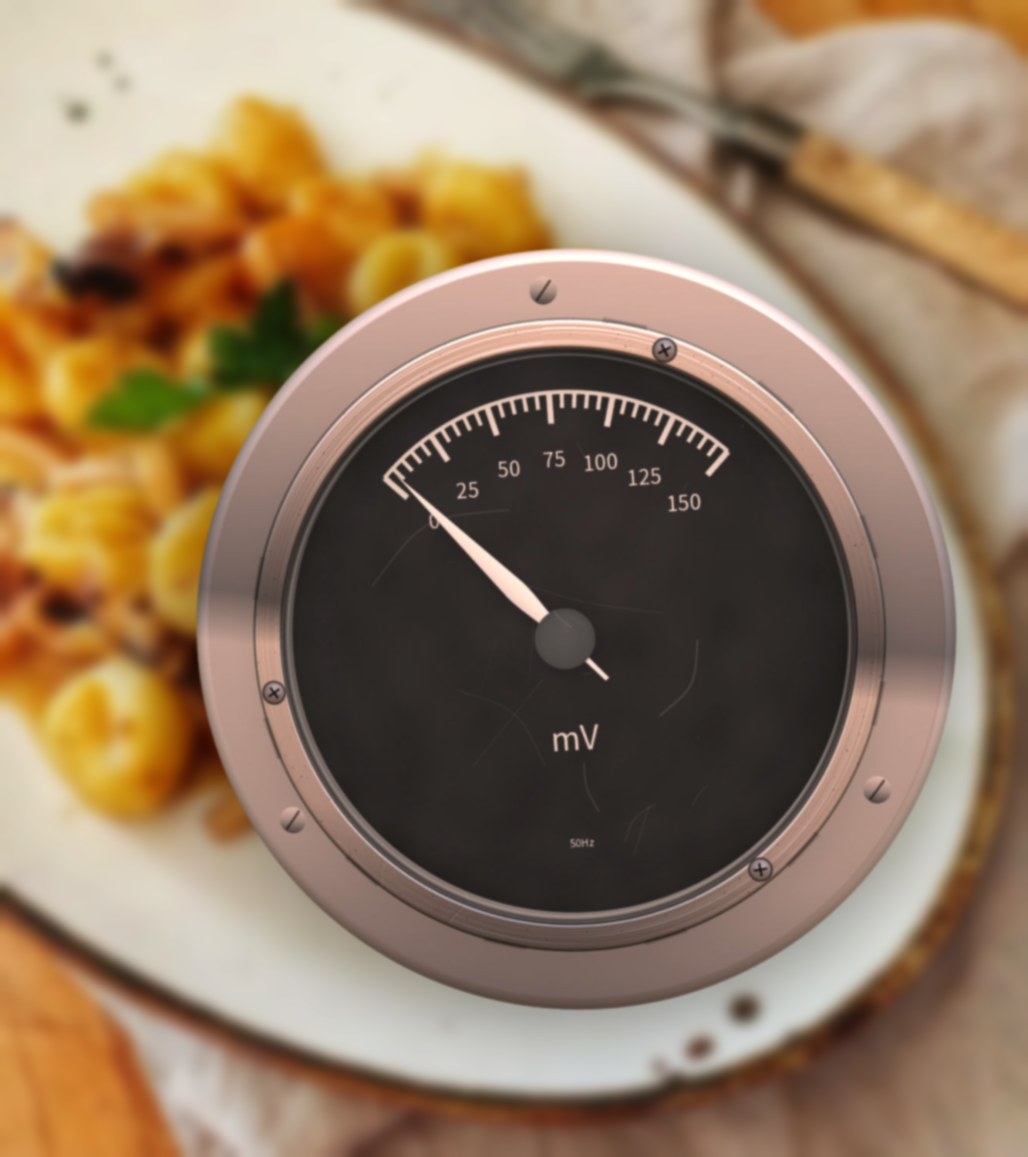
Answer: 5; mV
